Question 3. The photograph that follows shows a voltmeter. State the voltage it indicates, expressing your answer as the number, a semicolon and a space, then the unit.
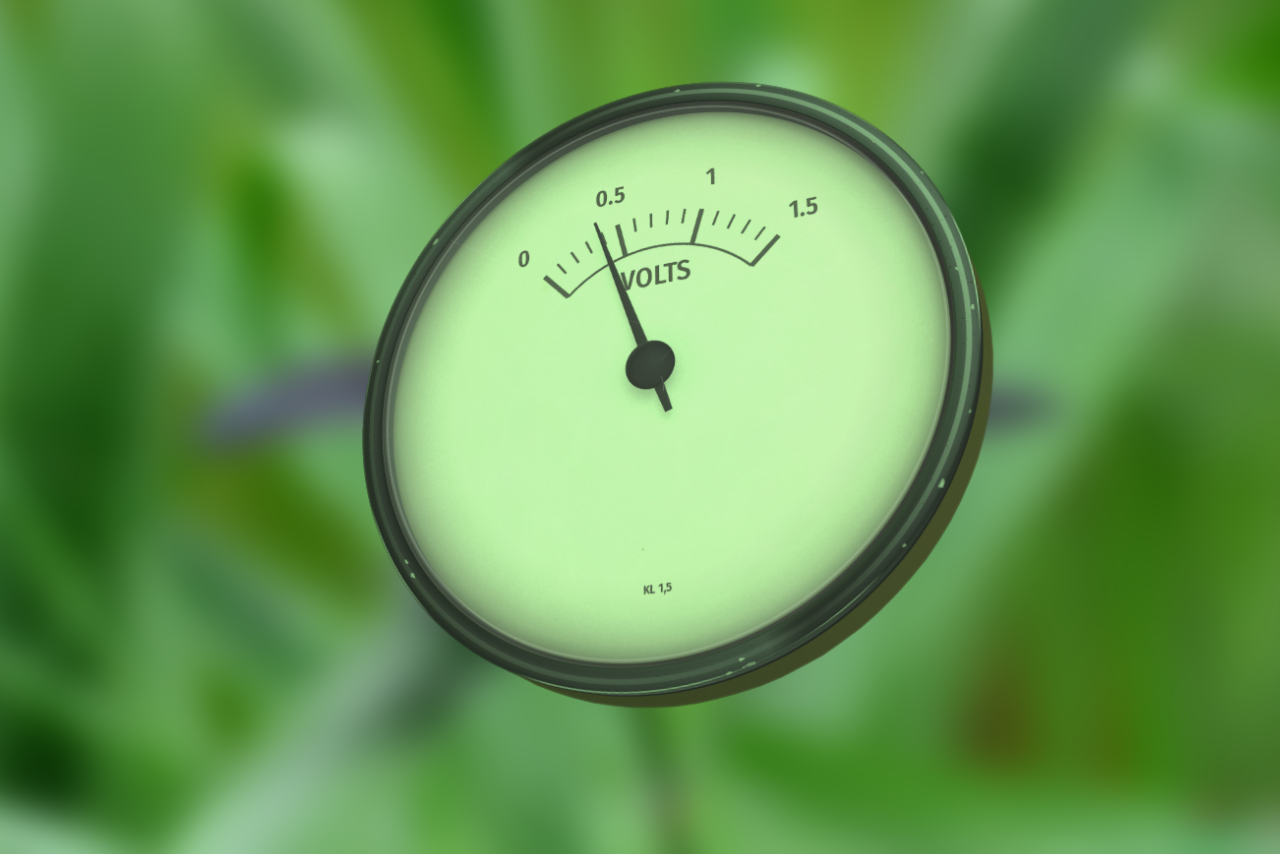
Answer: 0.4; V
